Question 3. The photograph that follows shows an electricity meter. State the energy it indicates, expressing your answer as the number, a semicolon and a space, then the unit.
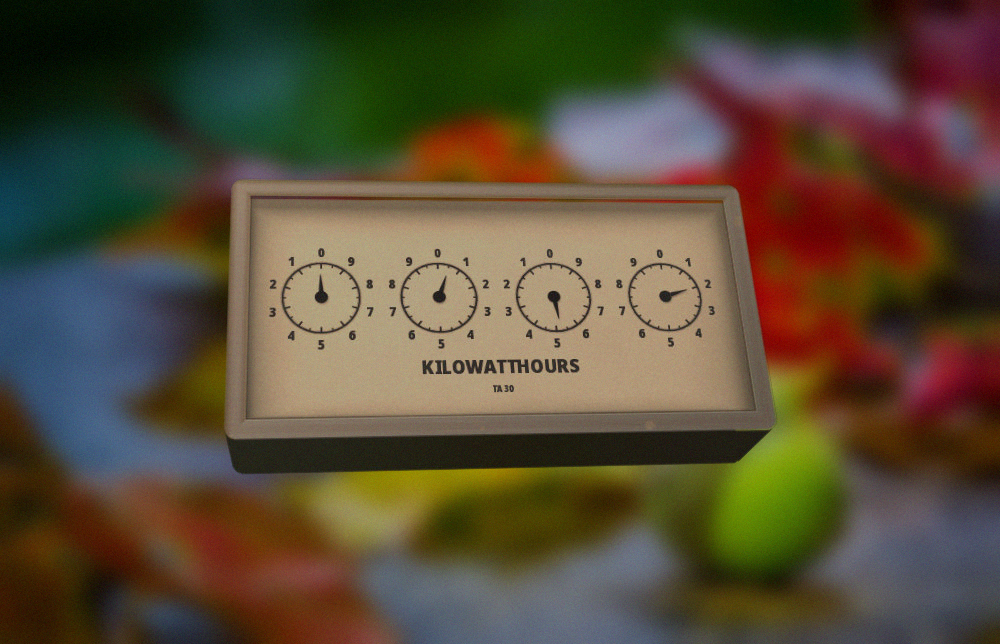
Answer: 52; kWh
